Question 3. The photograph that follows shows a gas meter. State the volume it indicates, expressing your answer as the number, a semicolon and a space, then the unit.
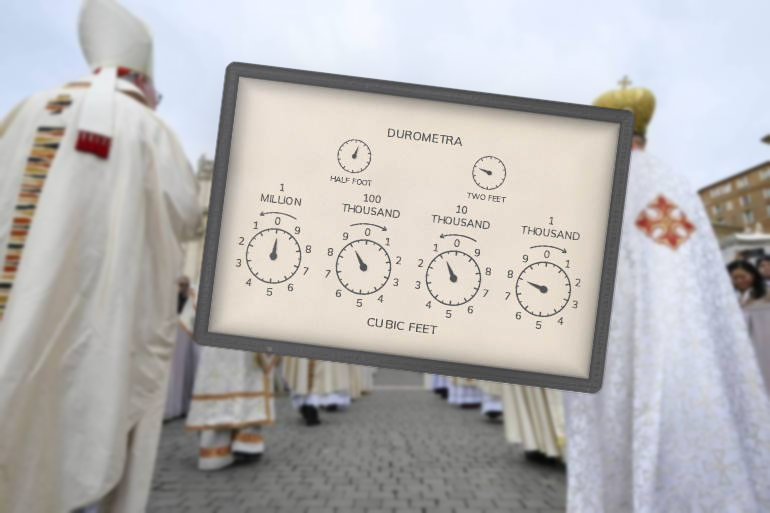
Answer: 990800; ft³
